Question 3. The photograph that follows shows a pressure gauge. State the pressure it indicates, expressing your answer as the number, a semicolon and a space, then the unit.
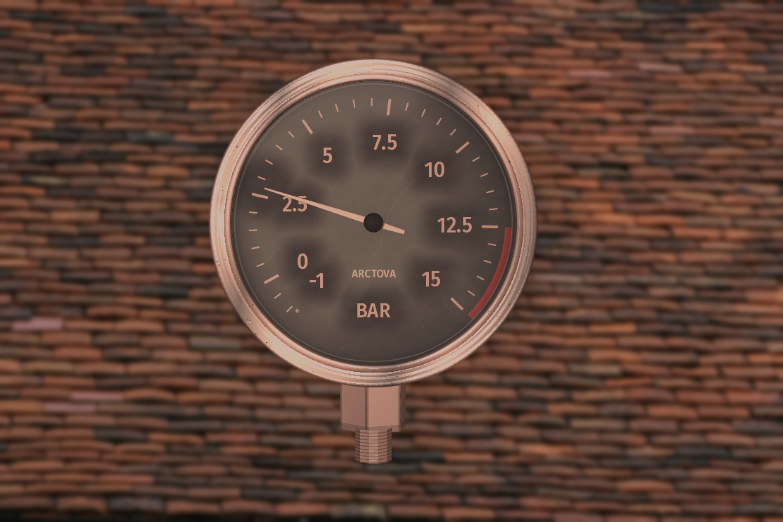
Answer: 2.75; bar
